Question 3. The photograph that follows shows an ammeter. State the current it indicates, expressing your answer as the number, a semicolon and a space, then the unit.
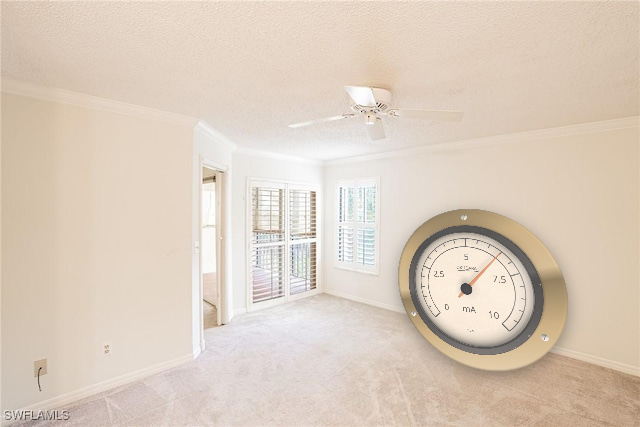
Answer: 6.5; mA
